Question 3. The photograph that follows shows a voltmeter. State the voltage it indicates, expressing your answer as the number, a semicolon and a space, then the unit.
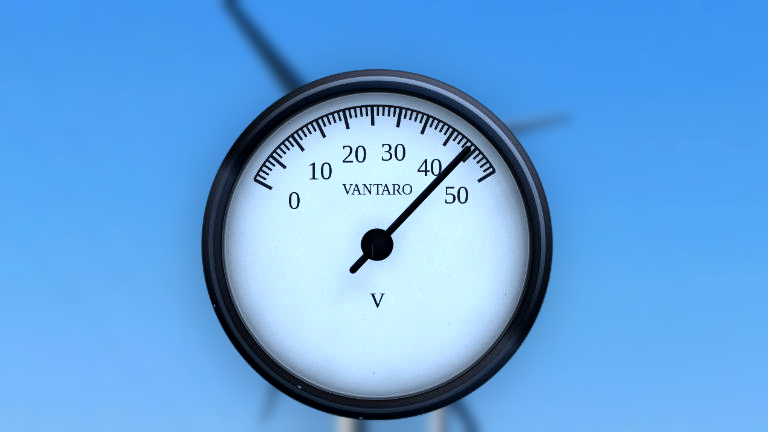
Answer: 44; V
